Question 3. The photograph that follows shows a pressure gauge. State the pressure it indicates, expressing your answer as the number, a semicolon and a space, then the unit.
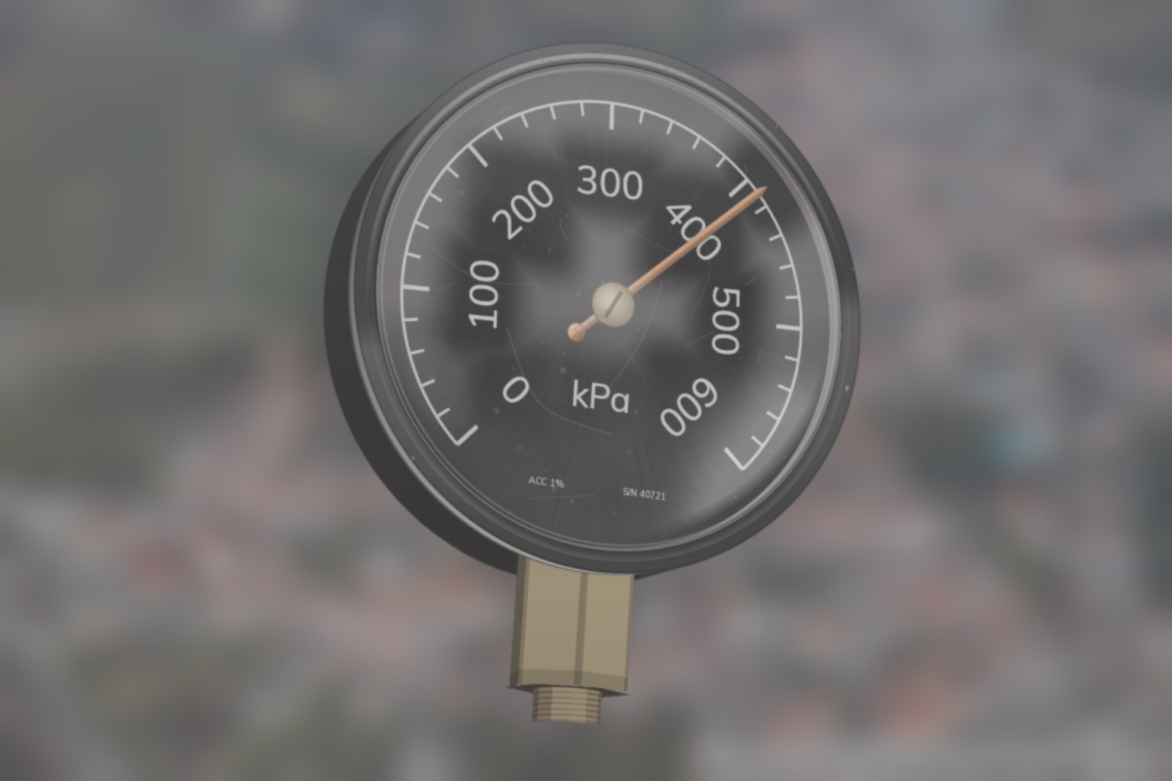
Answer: 410; kPa
